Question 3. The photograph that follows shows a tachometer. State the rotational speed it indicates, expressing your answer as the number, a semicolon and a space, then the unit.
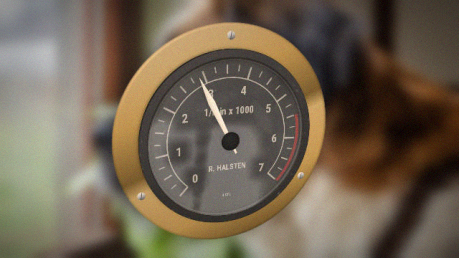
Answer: 2875; rpm
